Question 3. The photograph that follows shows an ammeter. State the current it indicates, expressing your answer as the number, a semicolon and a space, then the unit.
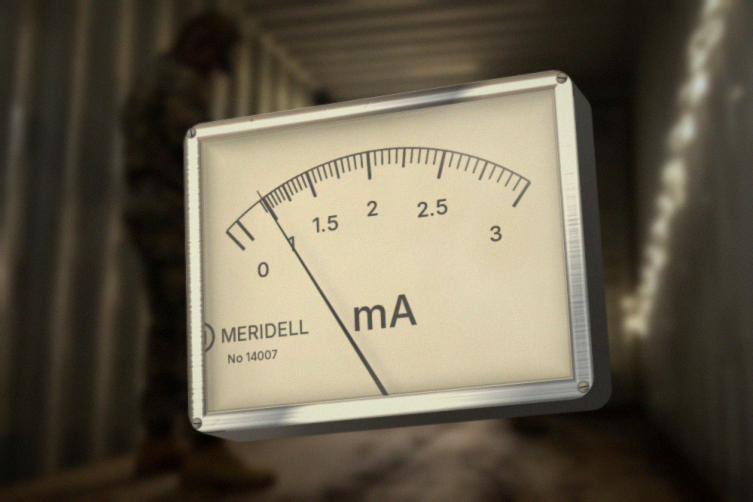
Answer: 1; mA
